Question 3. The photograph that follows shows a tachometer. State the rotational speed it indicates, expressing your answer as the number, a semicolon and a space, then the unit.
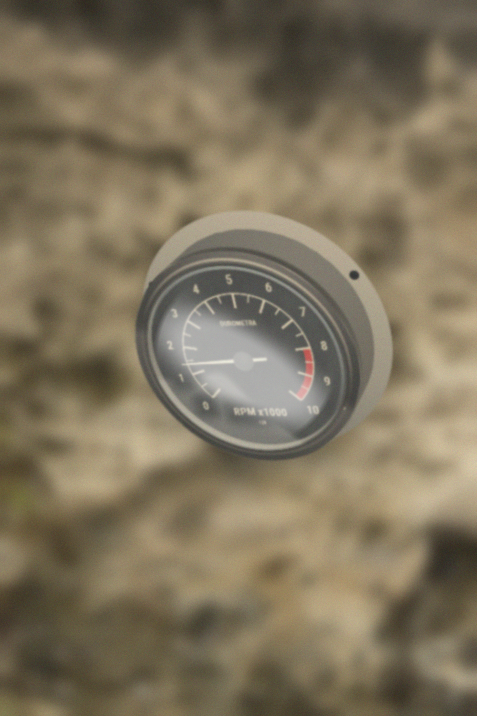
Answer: 1500; rpm
